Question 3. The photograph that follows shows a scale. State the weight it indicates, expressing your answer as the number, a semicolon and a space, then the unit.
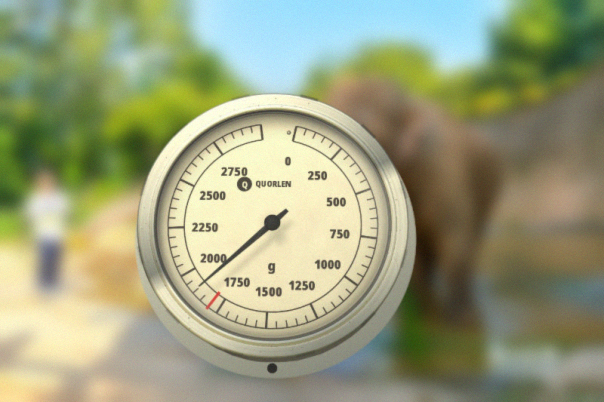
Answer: 1900; g
